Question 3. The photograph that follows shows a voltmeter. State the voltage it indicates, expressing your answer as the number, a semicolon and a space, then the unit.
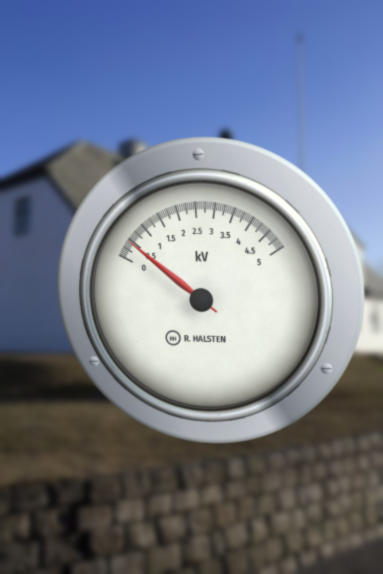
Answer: 0.5; kV
